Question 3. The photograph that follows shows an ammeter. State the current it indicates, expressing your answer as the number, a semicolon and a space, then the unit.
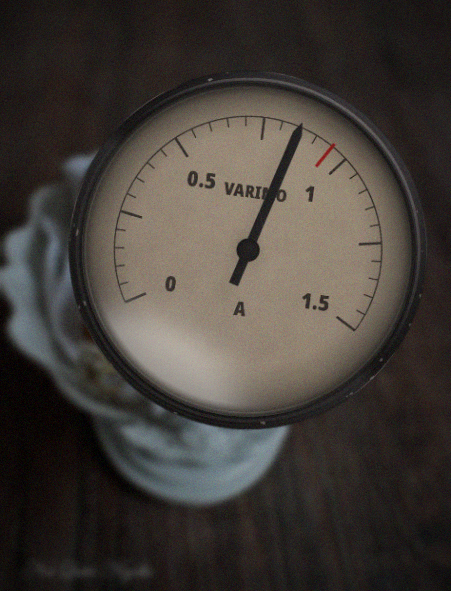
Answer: 0.85; A
